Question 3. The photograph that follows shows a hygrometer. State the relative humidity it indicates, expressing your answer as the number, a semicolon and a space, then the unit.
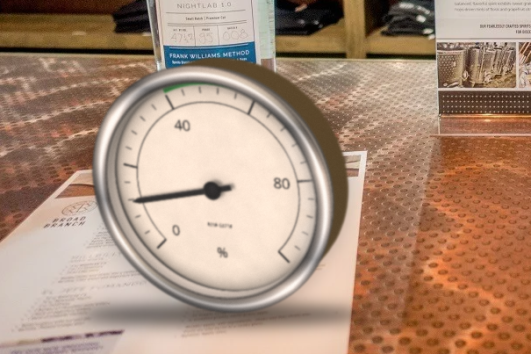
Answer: 12; %
